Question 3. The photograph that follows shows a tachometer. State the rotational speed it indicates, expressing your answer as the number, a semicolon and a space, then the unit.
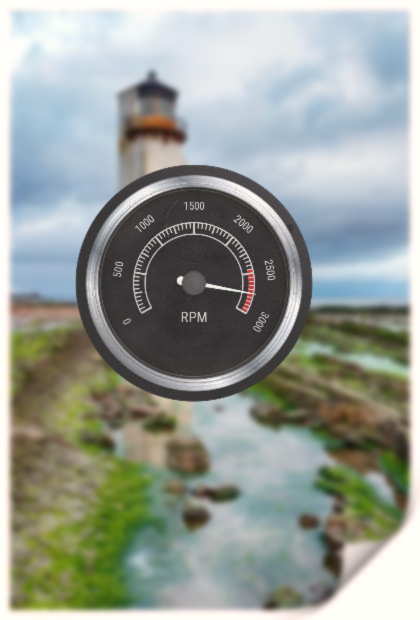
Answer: 2750; rpm
